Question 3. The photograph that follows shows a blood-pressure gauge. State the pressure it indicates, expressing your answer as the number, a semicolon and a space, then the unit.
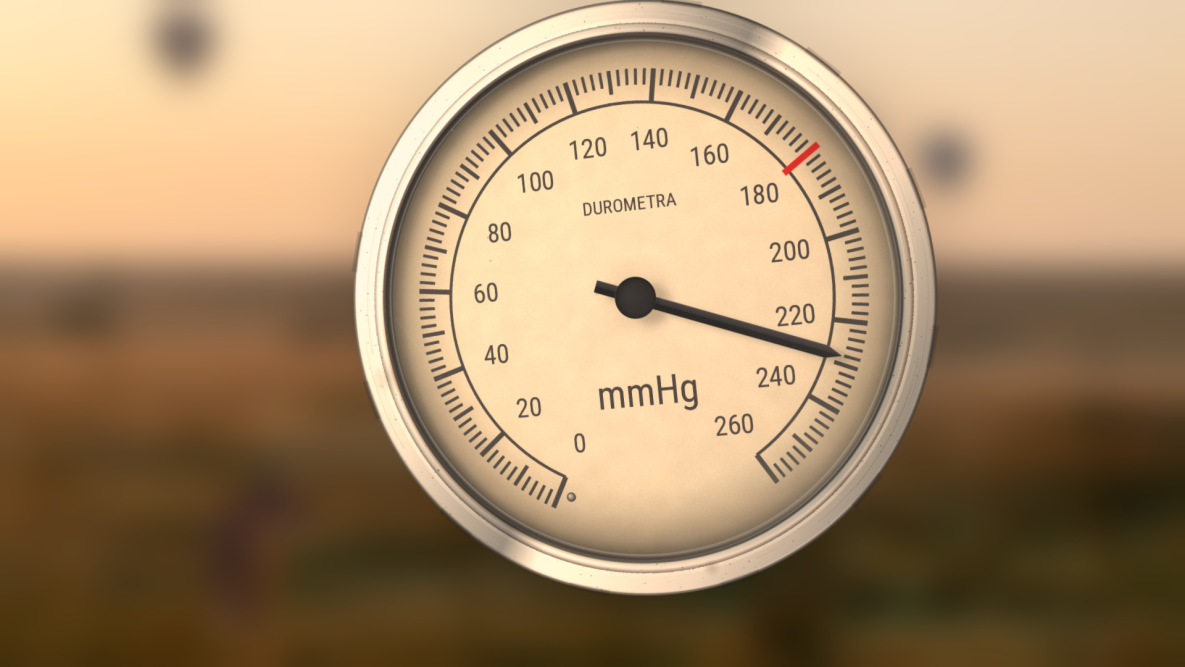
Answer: 228; mmHg
